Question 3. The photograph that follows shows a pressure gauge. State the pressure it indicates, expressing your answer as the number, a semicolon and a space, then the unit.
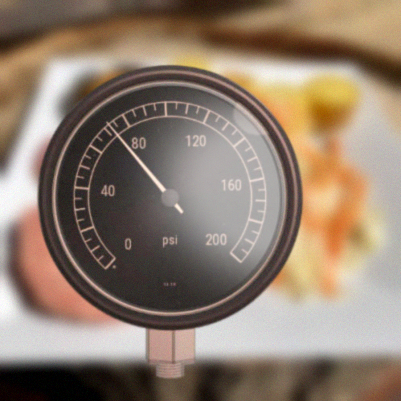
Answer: 72.5; psi
